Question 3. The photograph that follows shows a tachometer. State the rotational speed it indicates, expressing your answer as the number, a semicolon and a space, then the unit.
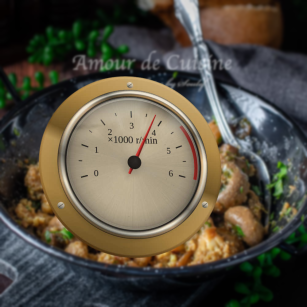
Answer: 3750; rpm
